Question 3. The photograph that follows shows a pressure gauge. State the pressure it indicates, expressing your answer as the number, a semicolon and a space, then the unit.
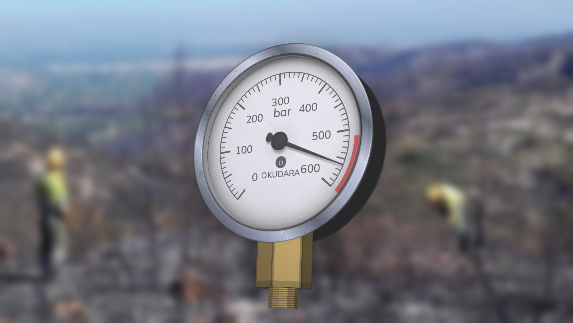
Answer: 560; bar
